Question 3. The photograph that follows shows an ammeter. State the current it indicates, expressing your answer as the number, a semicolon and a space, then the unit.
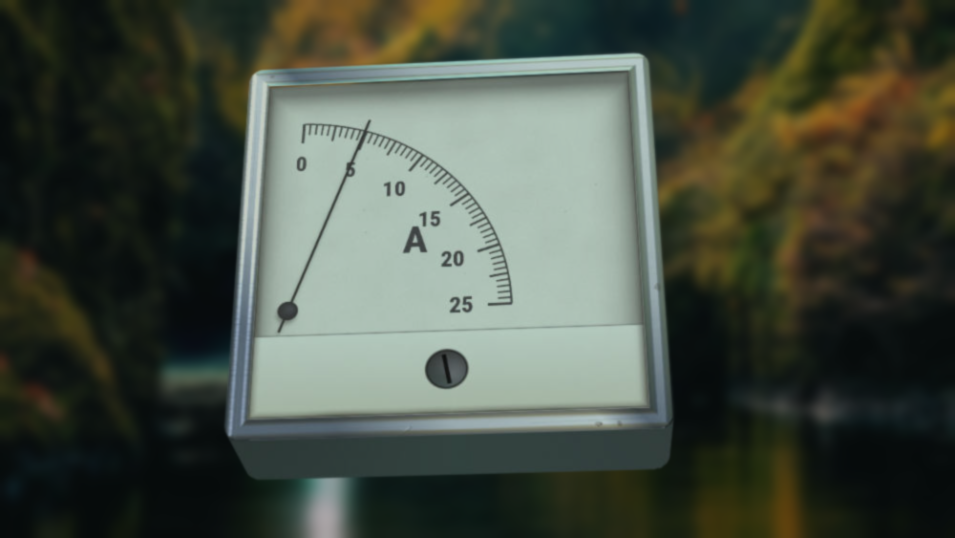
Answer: 5; A
